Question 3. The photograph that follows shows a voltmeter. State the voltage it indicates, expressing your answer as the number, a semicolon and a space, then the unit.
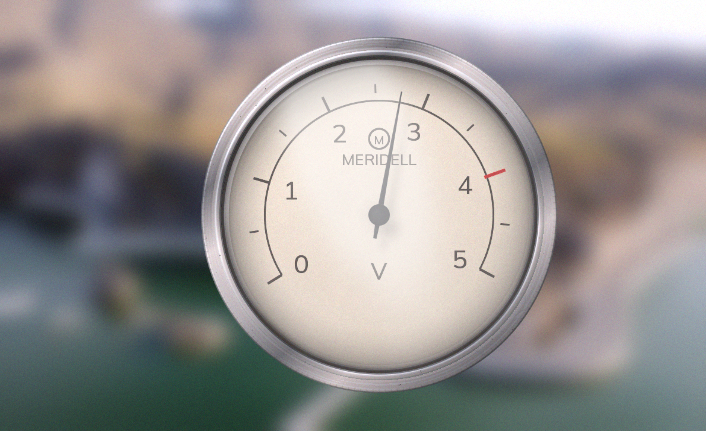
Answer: 2.75; V
